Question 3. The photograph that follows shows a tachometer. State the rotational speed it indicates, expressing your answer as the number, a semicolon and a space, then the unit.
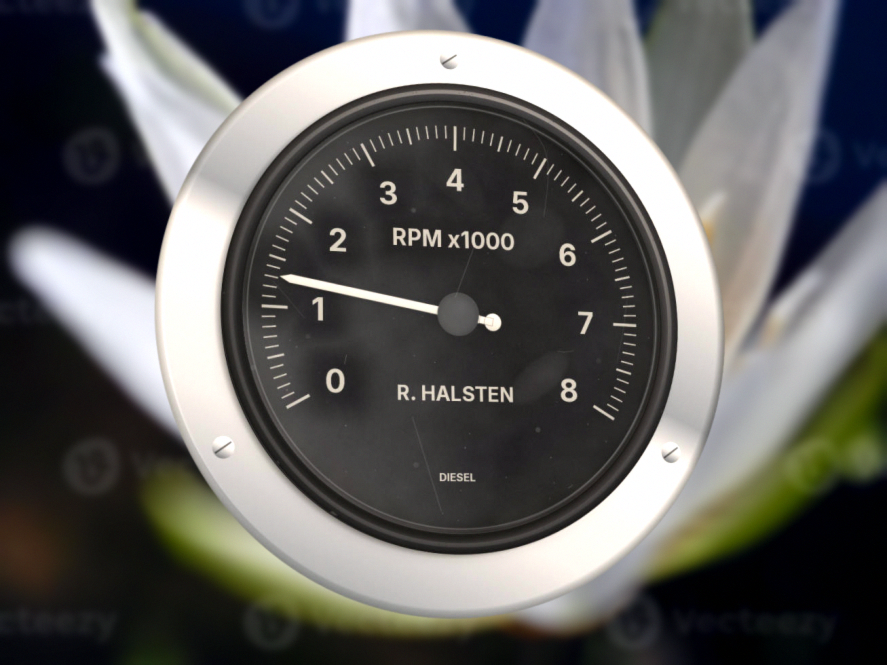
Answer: 1300; rpm
